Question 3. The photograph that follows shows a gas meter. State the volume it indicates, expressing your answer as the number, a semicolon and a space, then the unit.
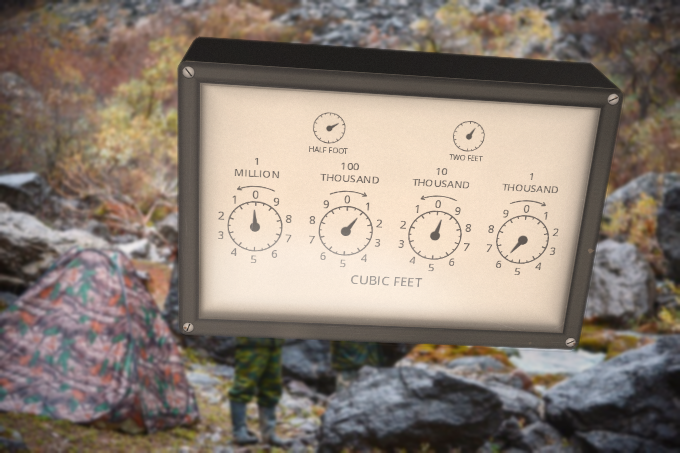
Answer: 9600; ft³
